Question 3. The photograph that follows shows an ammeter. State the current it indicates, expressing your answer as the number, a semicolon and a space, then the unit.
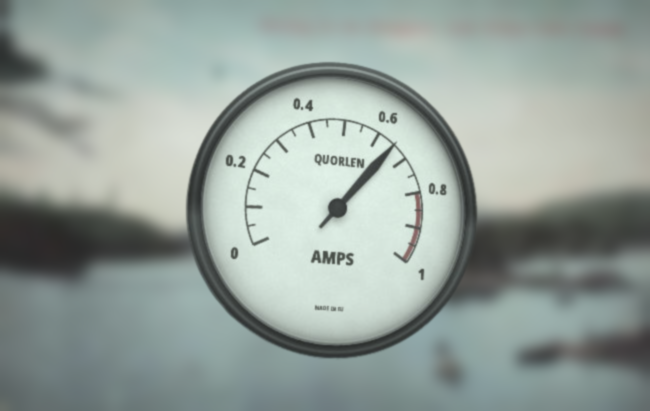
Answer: 0.65; A
